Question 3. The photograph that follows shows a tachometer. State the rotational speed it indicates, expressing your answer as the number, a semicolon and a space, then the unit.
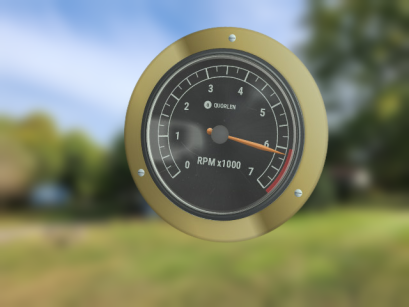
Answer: 6125; rpm
